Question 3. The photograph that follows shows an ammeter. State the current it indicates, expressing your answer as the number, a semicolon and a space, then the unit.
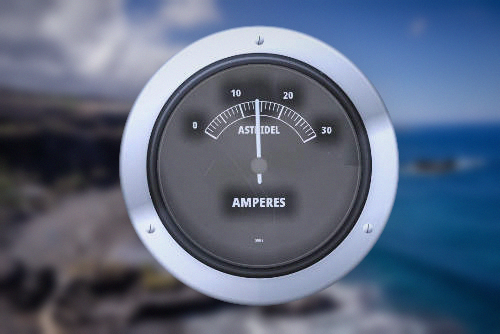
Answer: 14; A
